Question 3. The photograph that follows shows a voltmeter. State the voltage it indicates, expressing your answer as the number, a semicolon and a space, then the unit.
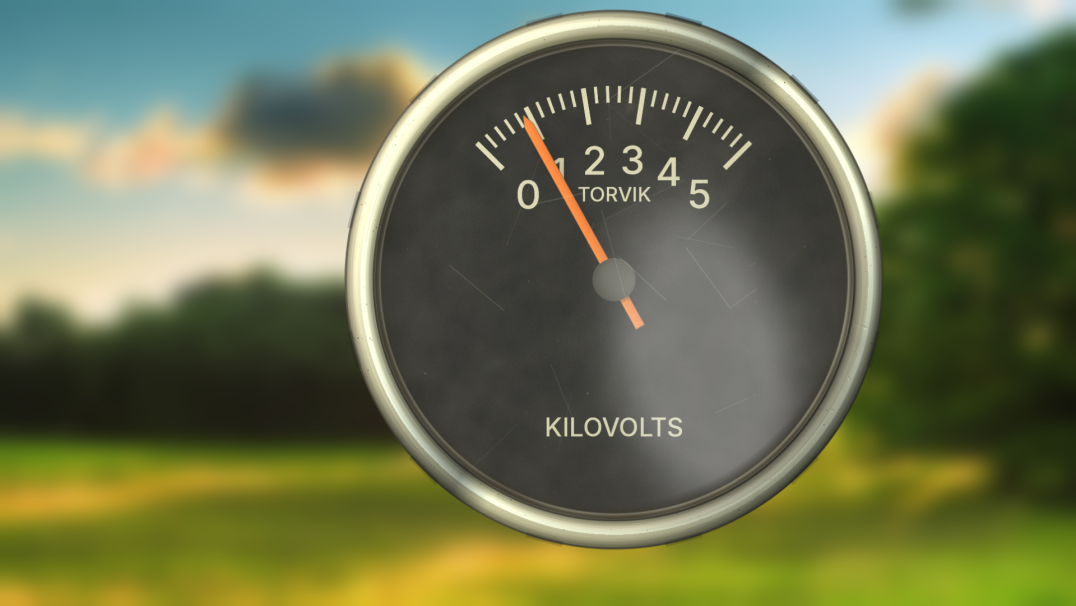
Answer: 0.9; kV
